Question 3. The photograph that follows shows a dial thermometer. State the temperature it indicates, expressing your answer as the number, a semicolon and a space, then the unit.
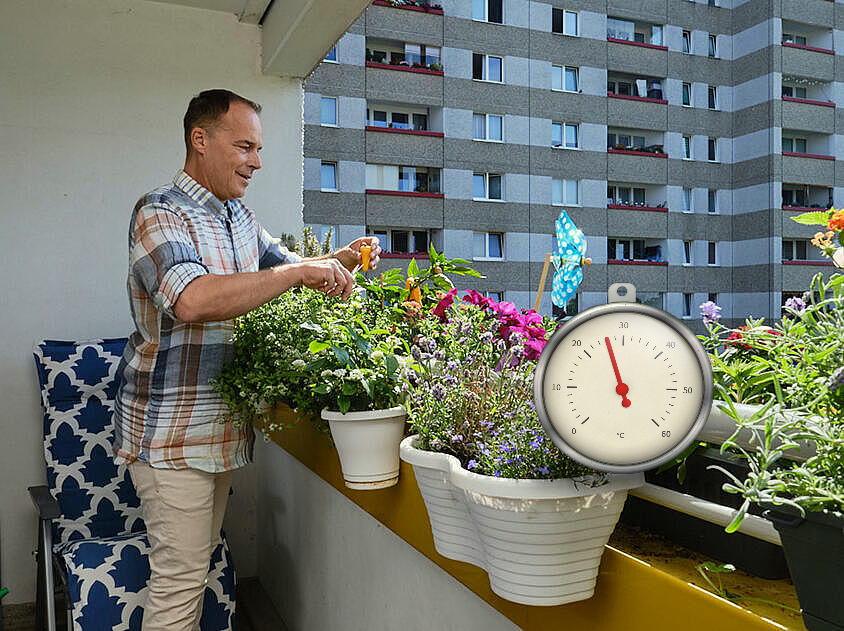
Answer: 26; °C
